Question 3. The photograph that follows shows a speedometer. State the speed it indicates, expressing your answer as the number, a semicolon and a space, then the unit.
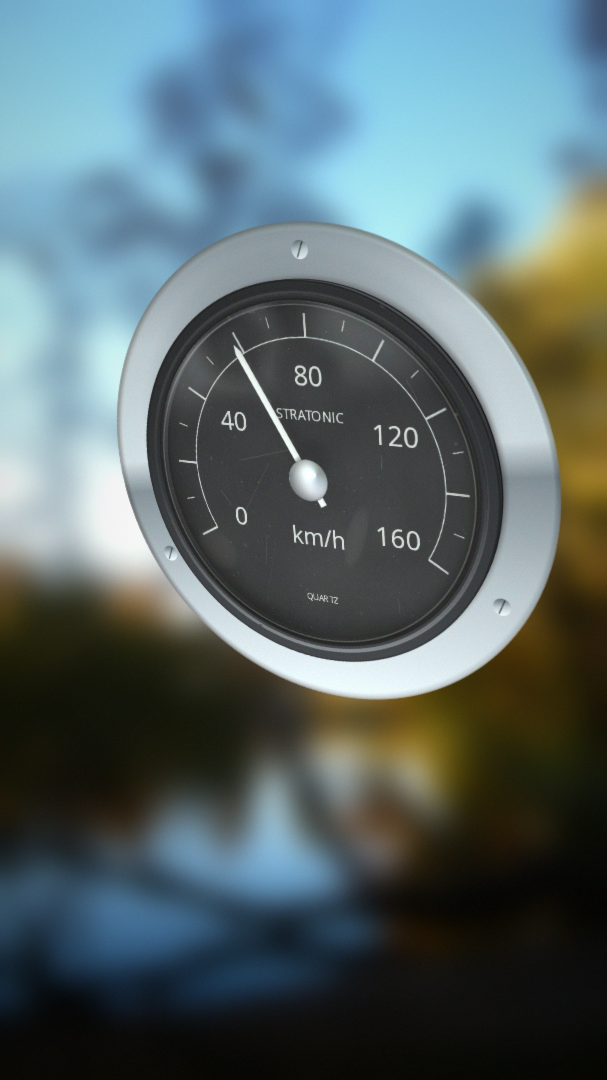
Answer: 60; km/h
